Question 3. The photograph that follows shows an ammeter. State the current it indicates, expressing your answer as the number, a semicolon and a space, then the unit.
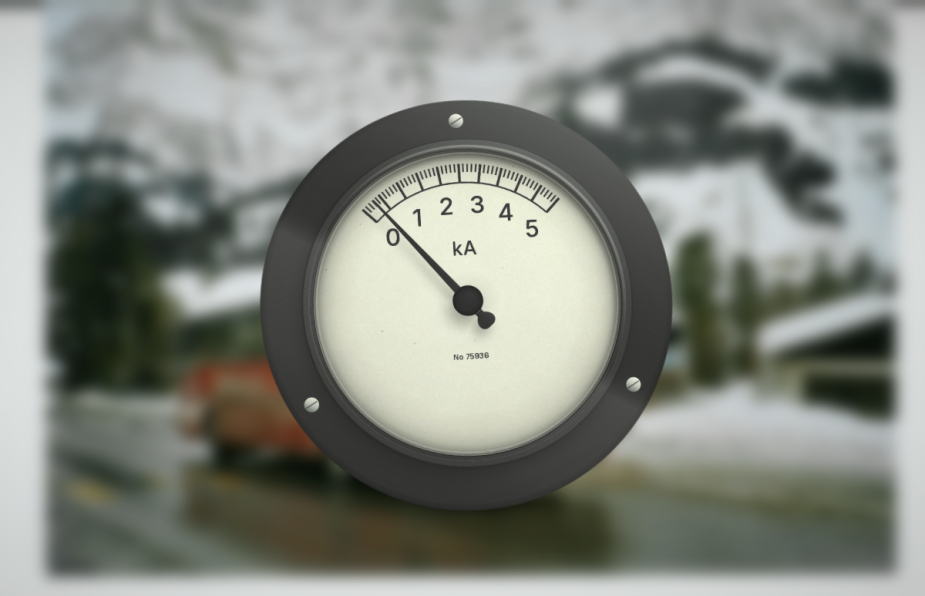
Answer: 0.3; kA
